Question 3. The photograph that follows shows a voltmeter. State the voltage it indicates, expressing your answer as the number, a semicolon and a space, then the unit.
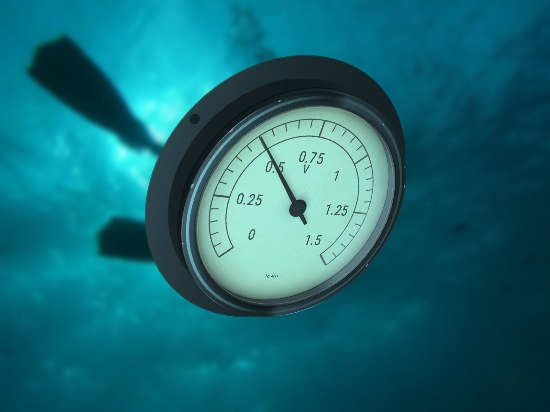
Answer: 0.5; V
